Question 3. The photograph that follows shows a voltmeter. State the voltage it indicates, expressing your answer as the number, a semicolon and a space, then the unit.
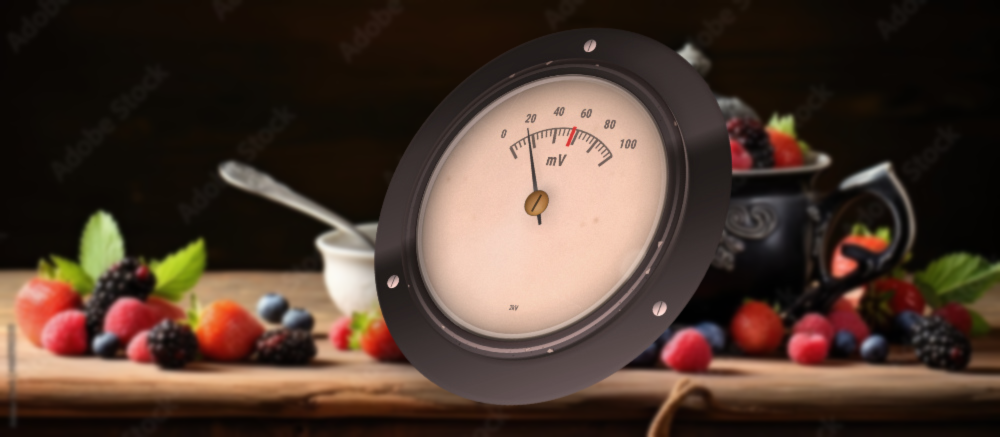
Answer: 20; mV
